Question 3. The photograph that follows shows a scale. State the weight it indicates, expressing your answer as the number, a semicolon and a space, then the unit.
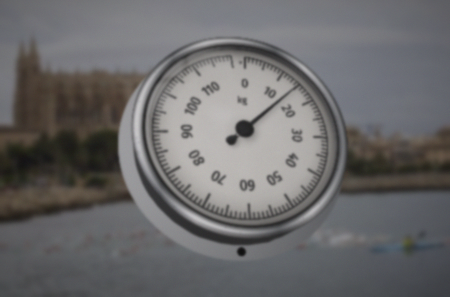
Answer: 15; kg
